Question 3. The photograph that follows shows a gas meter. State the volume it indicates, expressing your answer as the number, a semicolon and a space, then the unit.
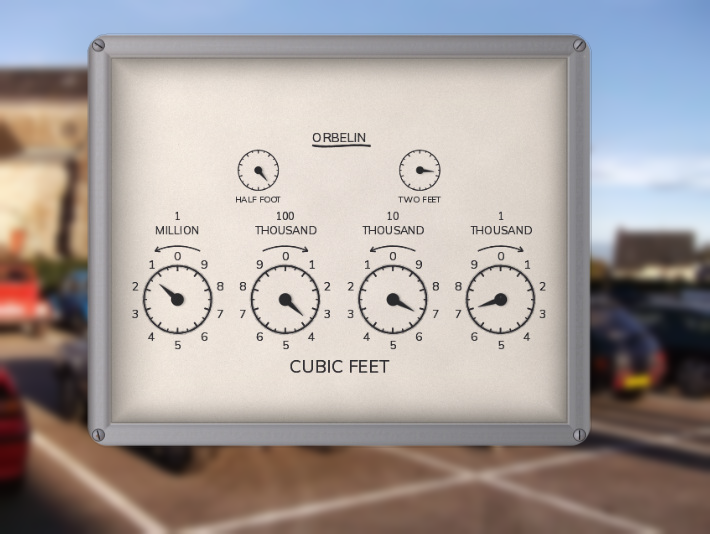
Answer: 136700; ft³
